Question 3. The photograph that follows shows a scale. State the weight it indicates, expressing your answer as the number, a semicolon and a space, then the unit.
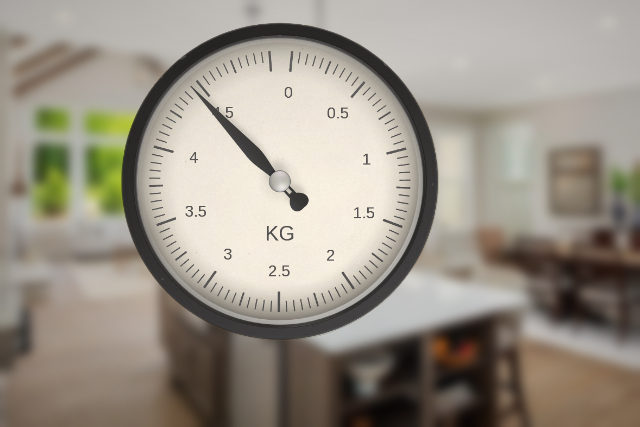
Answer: 4.45; kg
